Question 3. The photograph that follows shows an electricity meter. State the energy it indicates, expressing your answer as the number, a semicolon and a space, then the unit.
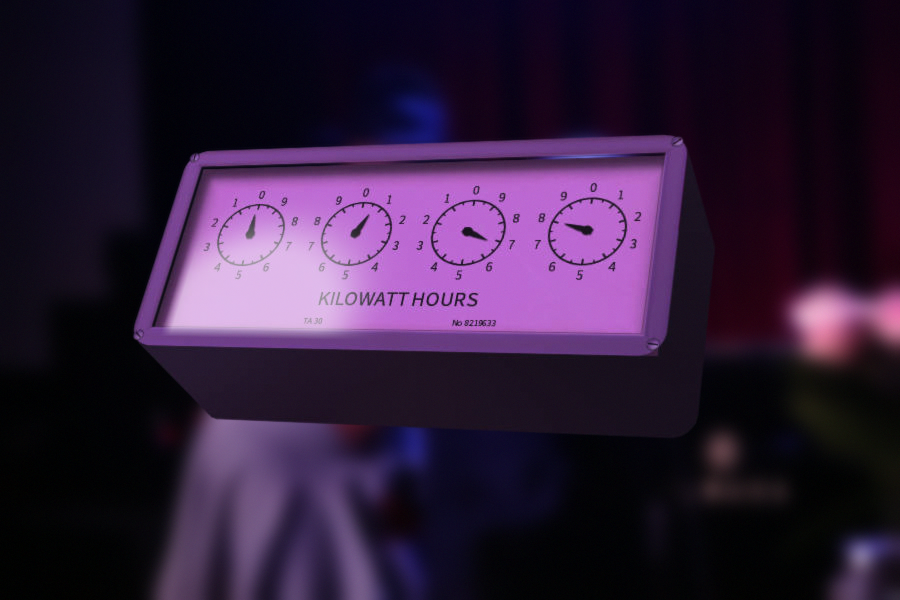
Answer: 68; kWh
